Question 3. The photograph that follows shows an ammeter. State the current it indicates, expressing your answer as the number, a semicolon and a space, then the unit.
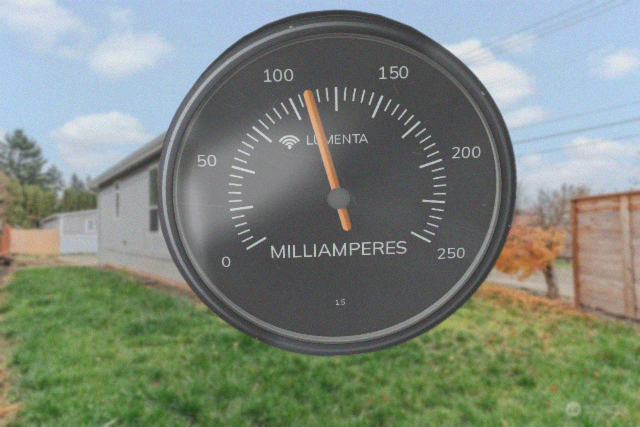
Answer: 110; mA
